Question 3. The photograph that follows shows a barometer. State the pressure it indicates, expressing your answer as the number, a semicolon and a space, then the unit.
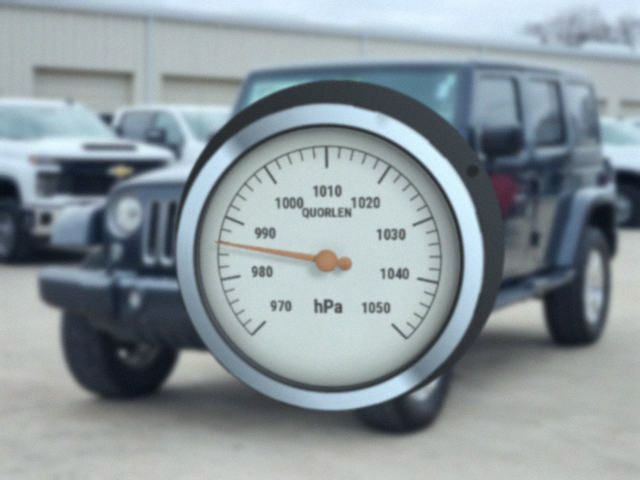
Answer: 986; hPa
